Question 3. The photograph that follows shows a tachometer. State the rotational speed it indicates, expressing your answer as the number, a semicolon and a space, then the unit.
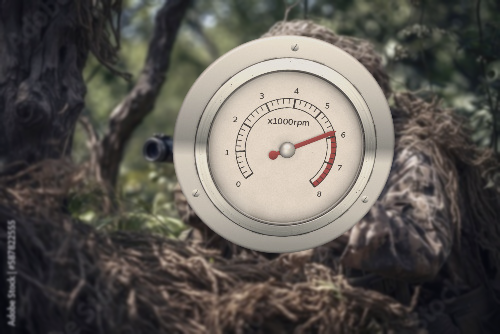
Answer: 5800; rpm
